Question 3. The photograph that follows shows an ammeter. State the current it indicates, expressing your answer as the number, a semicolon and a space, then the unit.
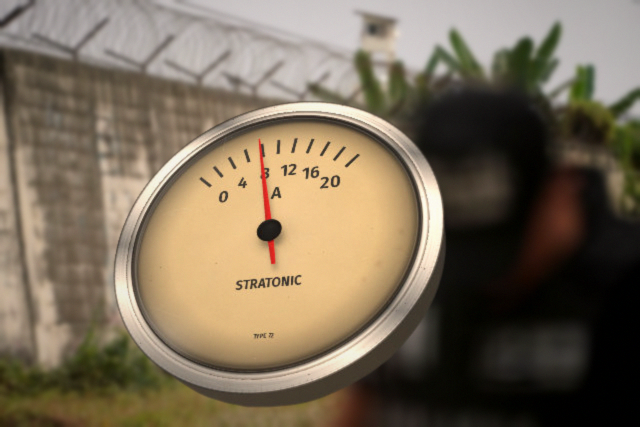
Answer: 8; A
